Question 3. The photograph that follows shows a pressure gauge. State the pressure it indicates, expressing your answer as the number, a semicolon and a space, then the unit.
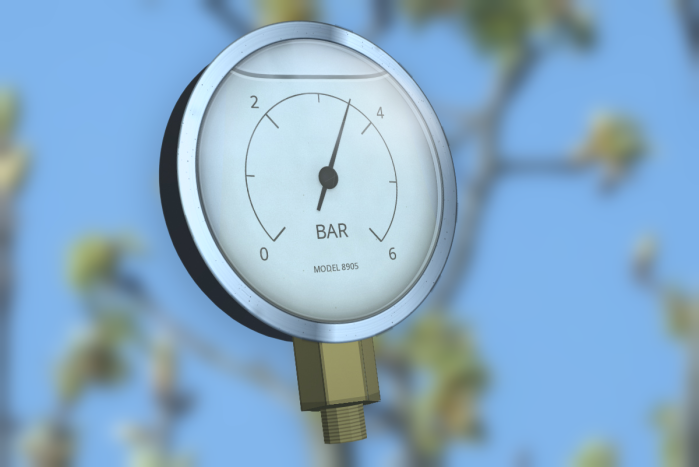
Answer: 3.5; bar
